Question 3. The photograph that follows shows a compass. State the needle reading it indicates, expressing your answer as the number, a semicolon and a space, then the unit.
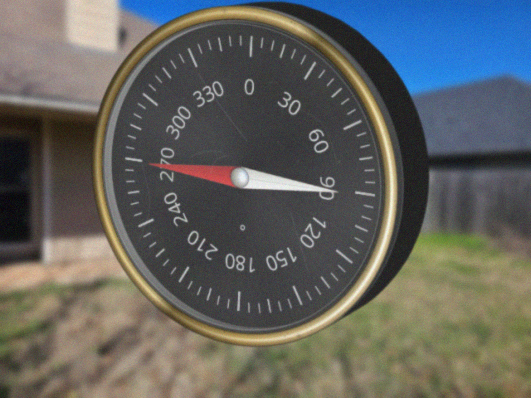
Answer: 270; °
